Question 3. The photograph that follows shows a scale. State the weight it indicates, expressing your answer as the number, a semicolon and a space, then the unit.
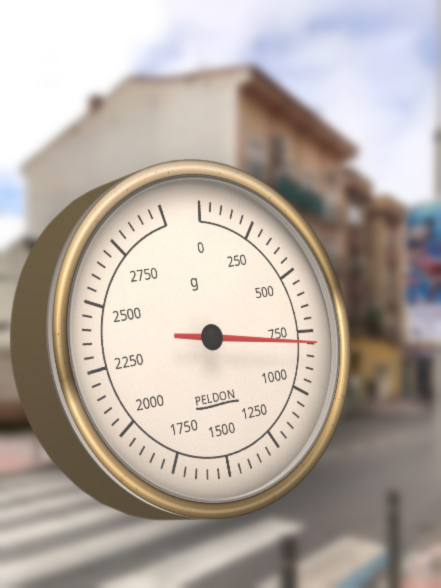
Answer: 800; g
